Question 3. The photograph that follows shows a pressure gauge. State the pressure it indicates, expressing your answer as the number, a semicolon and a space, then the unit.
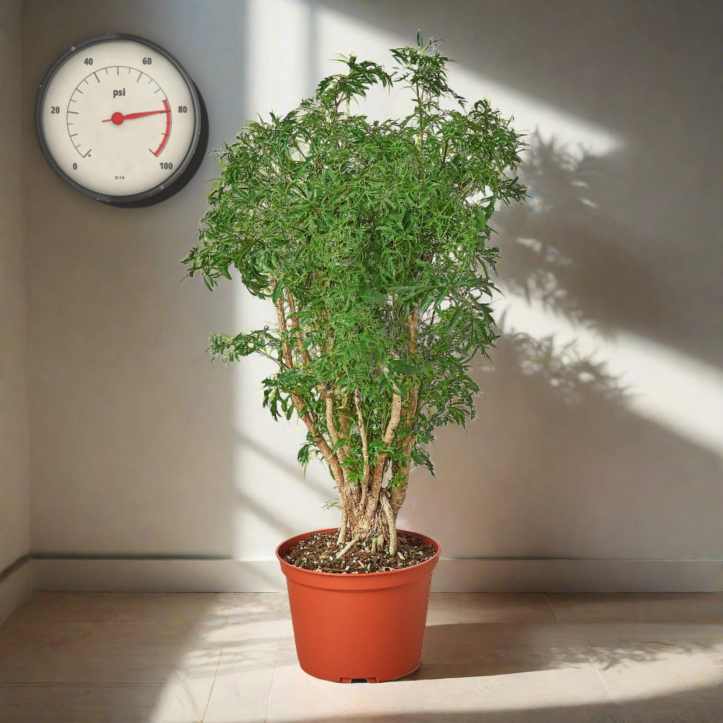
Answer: 80; psi
